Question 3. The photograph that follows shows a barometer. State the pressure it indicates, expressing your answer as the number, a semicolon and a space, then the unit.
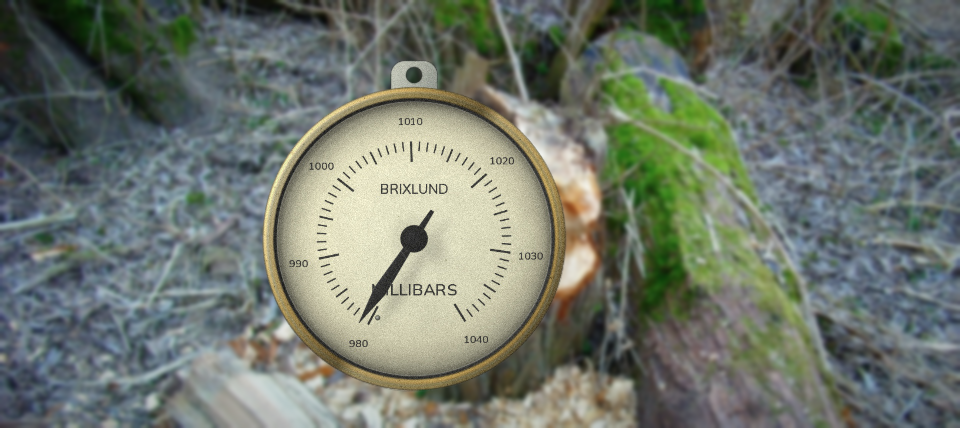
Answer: 981; mbar
